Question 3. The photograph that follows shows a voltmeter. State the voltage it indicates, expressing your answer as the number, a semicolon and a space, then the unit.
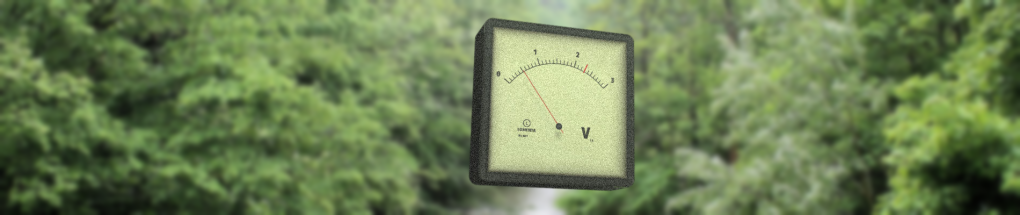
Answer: 0.5; V
